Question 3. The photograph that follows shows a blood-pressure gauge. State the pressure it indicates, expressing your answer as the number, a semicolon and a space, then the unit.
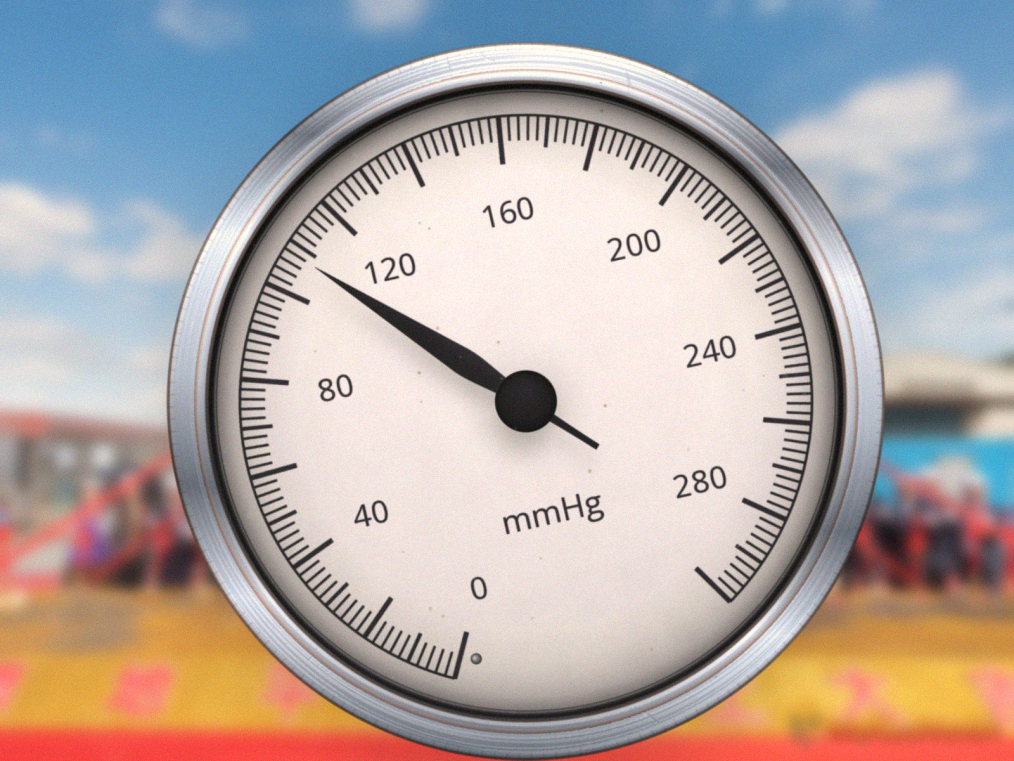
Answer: 108; mmHg
